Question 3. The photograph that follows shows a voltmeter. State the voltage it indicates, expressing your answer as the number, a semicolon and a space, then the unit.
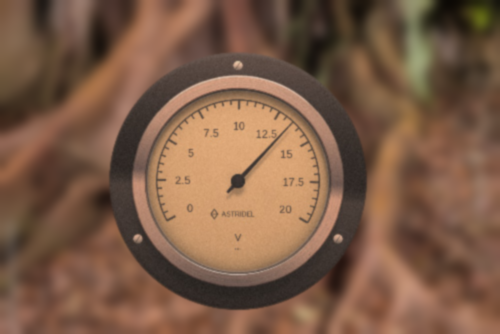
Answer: 13.5; V
